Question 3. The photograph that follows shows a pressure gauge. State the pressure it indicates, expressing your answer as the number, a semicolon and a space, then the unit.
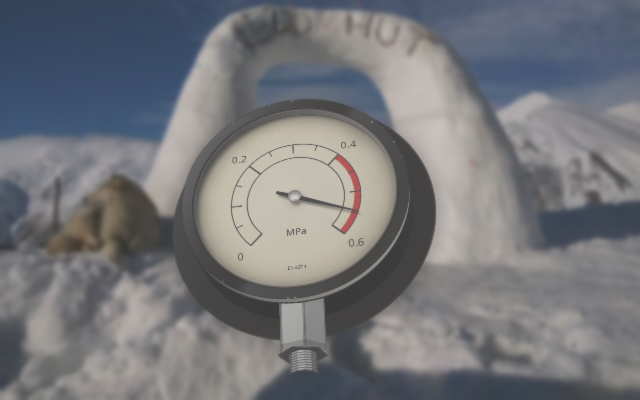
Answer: 0.55; MPa
